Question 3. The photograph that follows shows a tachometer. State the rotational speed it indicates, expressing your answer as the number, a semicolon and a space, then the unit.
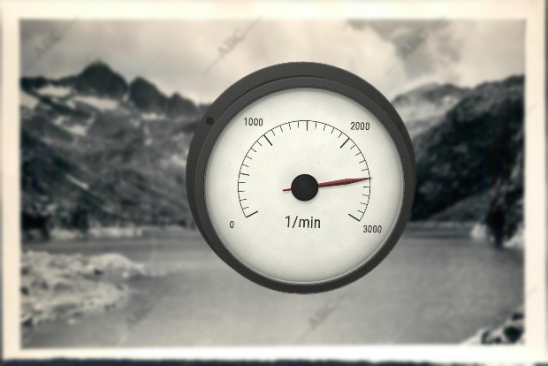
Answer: 2500; rpm
